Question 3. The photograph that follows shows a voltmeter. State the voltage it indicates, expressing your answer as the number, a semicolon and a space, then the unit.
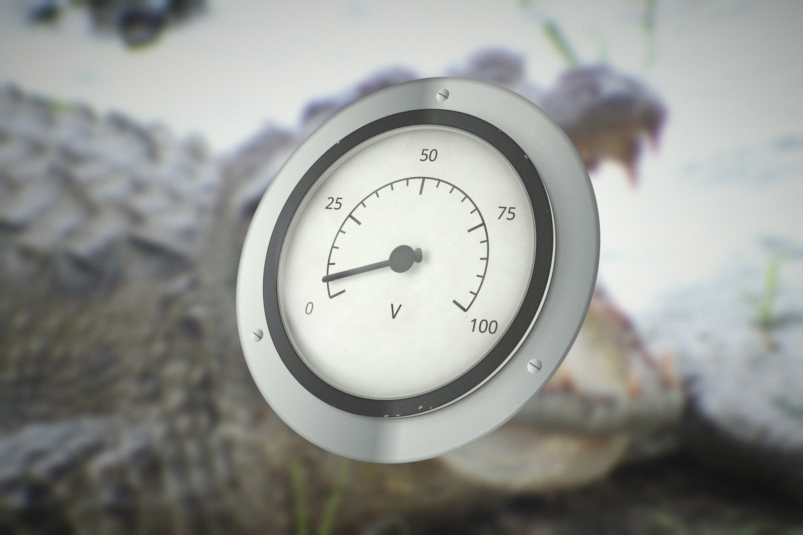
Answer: 5; V
